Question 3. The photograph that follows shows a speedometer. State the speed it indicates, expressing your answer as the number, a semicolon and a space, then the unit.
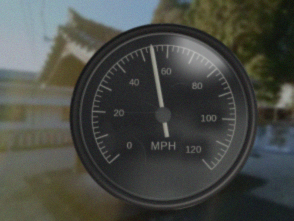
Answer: 54; mph
